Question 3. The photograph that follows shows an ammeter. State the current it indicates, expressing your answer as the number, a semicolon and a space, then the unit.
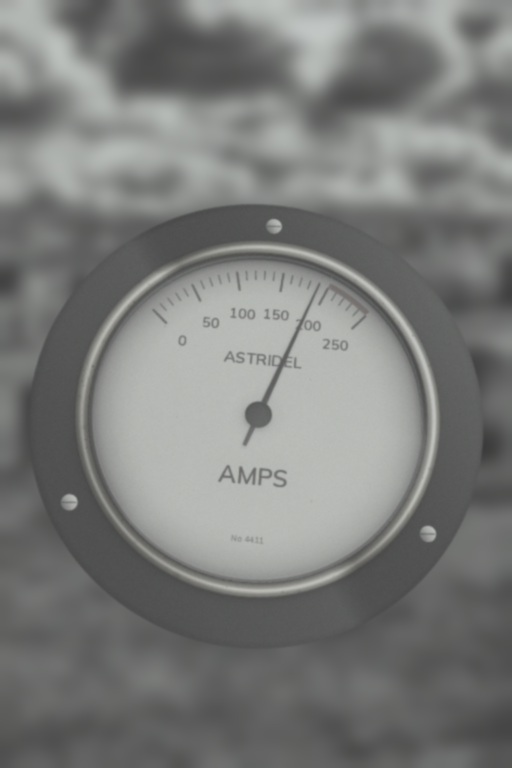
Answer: 190; A
